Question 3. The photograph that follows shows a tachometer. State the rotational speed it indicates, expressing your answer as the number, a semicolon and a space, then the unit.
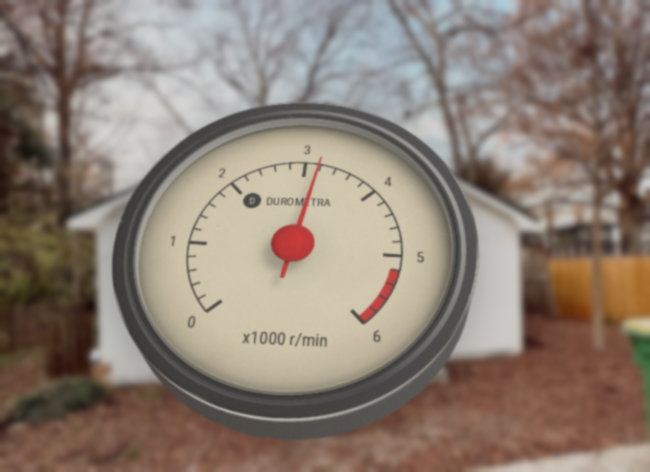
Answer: 3200; rpm
